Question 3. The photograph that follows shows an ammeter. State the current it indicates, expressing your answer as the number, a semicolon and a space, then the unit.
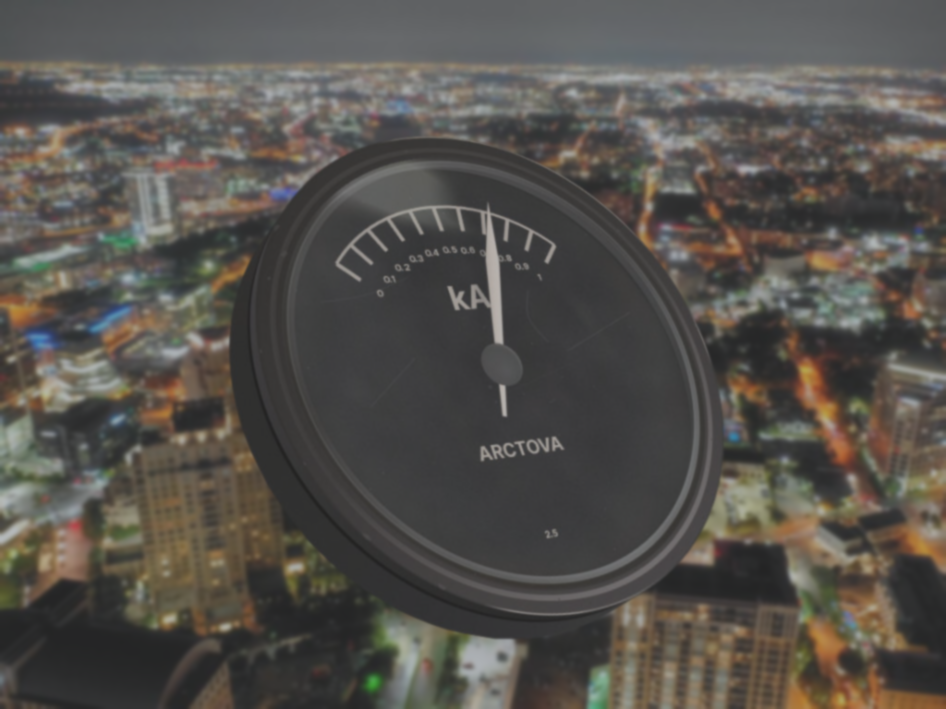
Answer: 0.7; kA
